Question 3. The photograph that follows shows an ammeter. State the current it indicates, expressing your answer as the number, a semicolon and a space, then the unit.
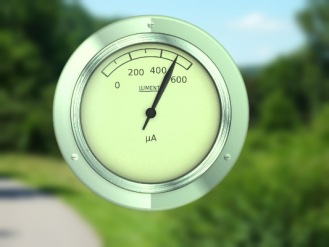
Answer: 500; µA
